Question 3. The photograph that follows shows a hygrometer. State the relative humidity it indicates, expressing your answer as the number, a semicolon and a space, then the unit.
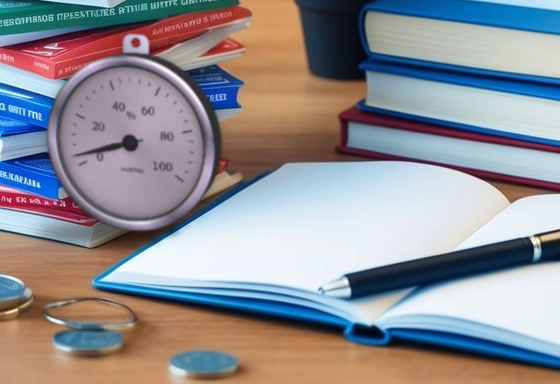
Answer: 4; %
